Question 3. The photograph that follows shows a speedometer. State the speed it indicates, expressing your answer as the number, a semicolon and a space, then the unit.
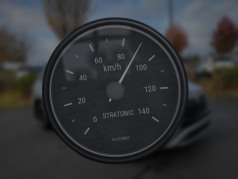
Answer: 90; km/h
